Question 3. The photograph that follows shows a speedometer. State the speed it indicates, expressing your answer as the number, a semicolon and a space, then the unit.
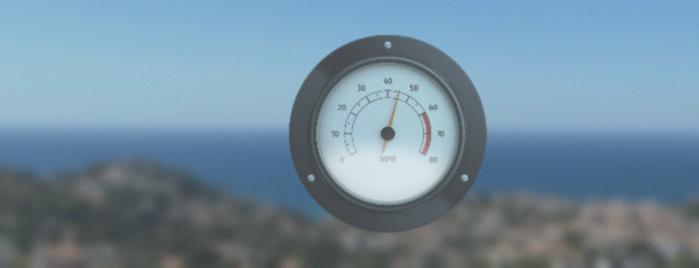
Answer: 45; mph
